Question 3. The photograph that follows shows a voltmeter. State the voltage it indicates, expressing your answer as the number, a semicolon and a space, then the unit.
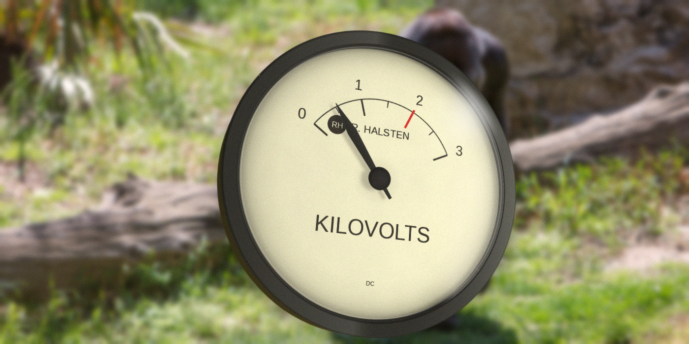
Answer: 0.5; kV
